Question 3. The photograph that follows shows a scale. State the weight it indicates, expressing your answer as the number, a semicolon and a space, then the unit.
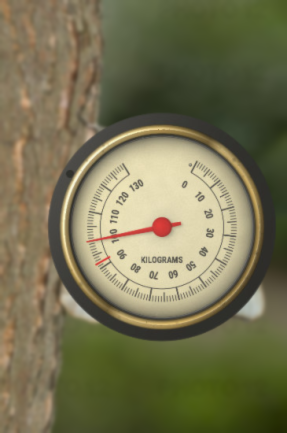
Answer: 100; kg
